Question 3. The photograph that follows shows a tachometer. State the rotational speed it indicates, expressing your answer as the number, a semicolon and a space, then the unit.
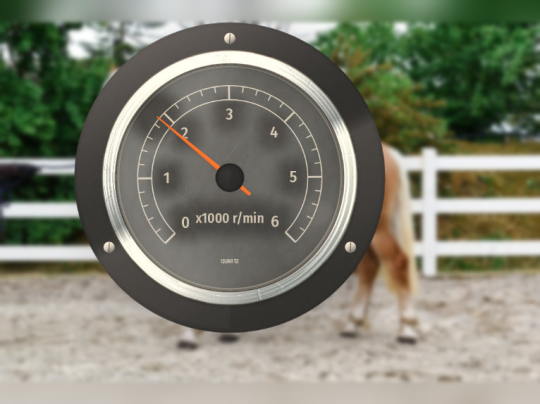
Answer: 1900; rpm
